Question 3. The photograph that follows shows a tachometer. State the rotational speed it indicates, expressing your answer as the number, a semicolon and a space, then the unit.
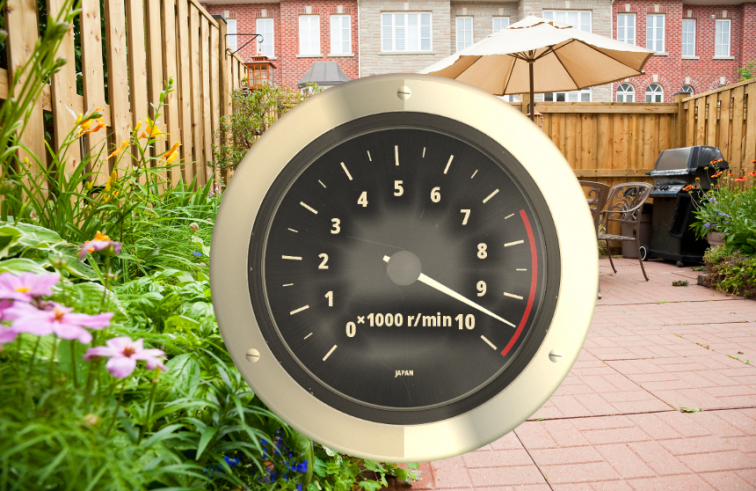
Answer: 9500; rpm
